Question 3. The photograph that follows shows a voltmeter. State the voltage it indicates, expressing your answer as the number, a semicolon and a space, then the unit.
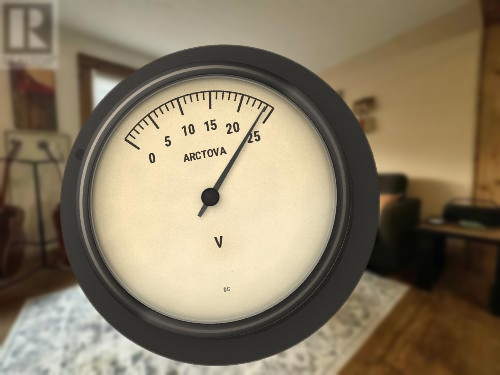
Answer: 24; V
